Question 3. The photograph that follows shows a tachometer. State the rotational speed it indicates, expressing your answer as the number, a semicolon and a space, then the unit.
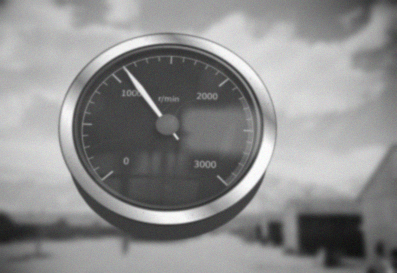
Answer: 1100; rpm
